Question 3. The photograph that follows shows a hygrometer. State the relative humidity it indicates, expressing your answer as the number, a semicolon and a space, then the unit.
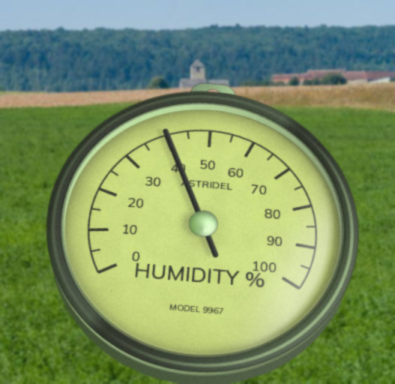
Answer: 40; %
